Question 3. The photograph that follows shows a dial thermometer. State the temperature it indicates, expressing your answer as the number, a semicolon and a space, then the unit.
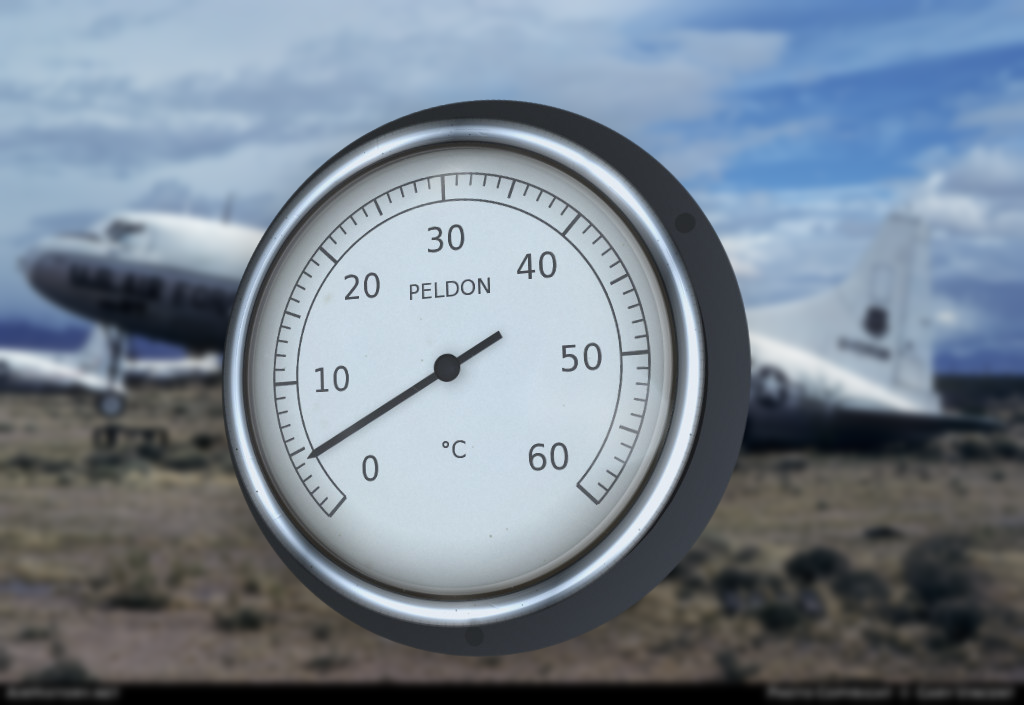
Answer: 4; °C
